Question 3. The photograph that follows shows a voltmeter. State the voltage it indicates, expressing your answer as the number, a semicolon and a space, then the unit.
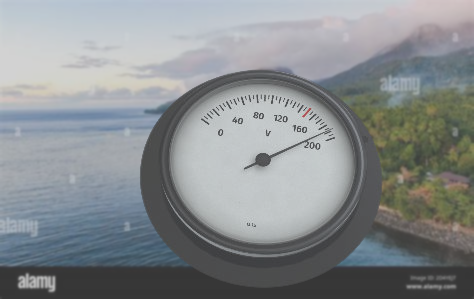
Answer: 190; V
